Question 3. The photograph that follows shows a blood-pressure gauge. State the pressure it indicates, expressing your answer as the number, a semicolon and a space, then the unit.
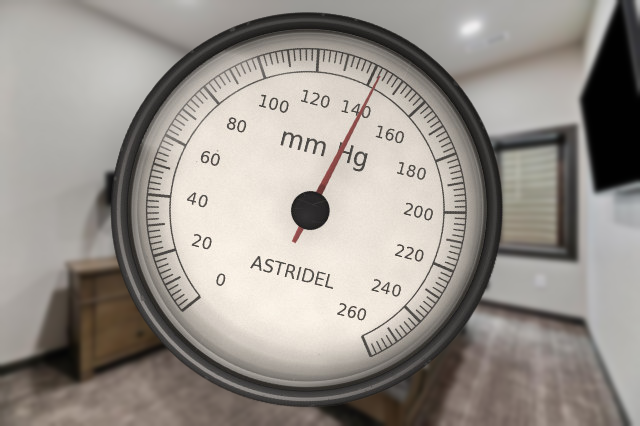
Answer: 142; mmHg
